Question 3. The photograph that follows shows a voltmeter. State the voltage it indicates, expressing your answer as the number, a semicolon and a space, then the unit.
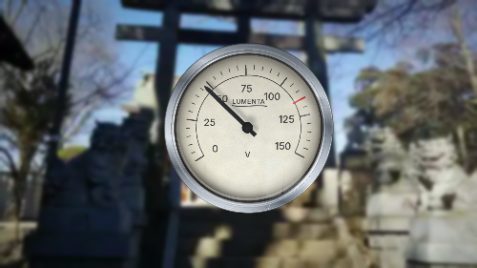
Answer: 47.5; V
